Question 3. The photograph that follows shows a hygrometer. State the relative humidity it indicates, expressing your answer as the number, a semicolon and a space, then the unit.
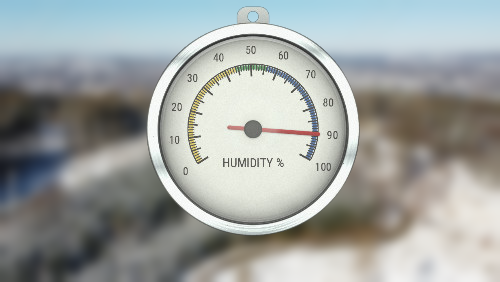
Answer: 90; %
